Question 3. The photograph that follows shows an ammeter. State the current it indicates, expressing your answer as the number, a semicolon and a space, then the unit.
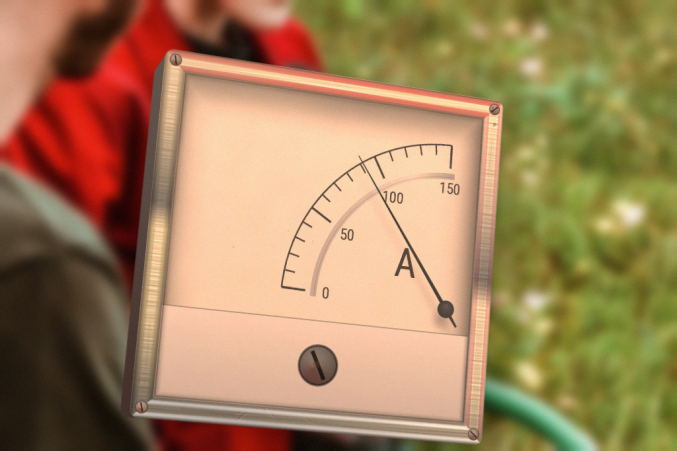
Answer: 90; A
